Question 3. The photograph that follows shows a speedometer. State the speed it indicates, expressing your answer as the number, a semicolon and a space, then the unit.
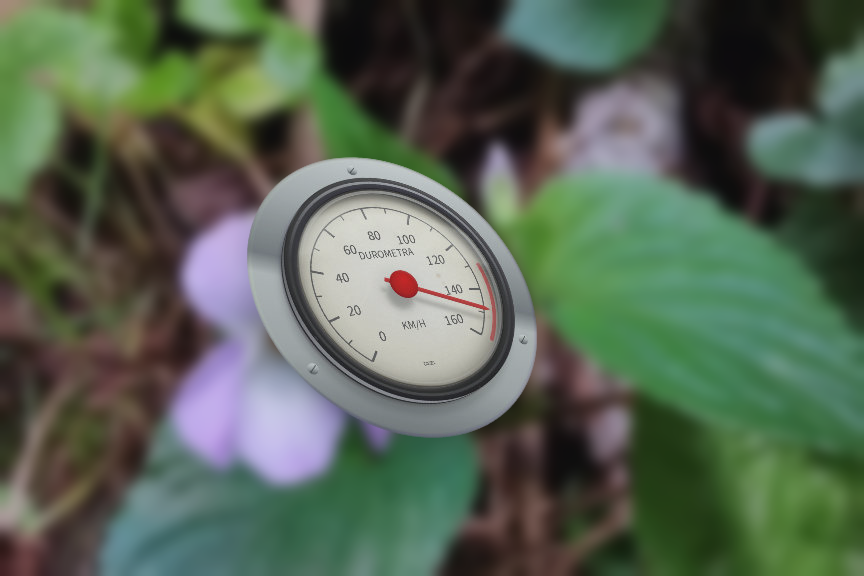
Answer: 150; km/h
